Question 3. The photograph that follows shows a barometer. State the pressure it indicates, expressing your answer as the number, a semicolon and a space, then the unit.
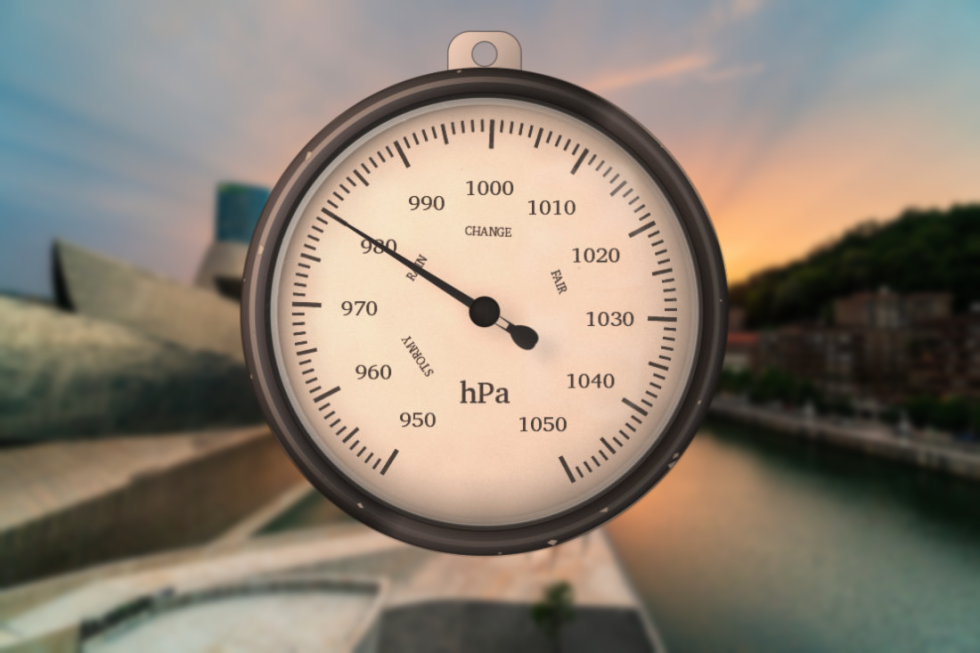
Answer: 980; hPa
